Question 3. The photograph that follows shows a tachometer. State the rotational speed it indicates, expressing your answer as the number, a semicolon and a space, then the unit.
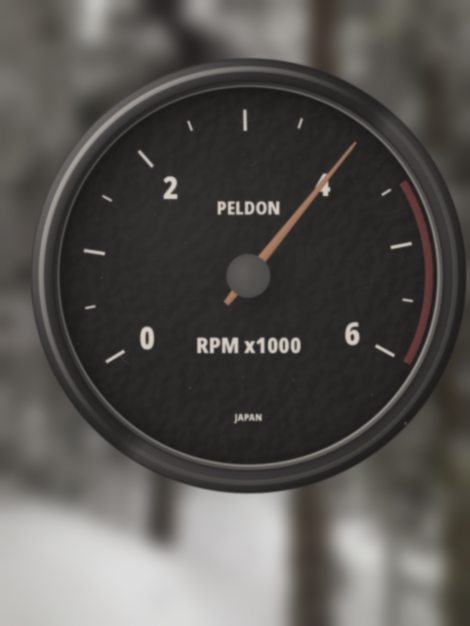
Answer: 4000; rpm
